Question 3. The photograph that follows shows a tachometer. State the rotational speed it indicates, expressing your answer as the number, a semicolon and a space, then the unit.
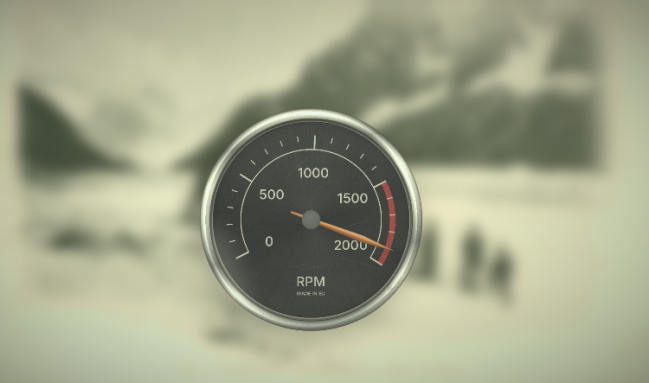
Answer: 1900; rpm
